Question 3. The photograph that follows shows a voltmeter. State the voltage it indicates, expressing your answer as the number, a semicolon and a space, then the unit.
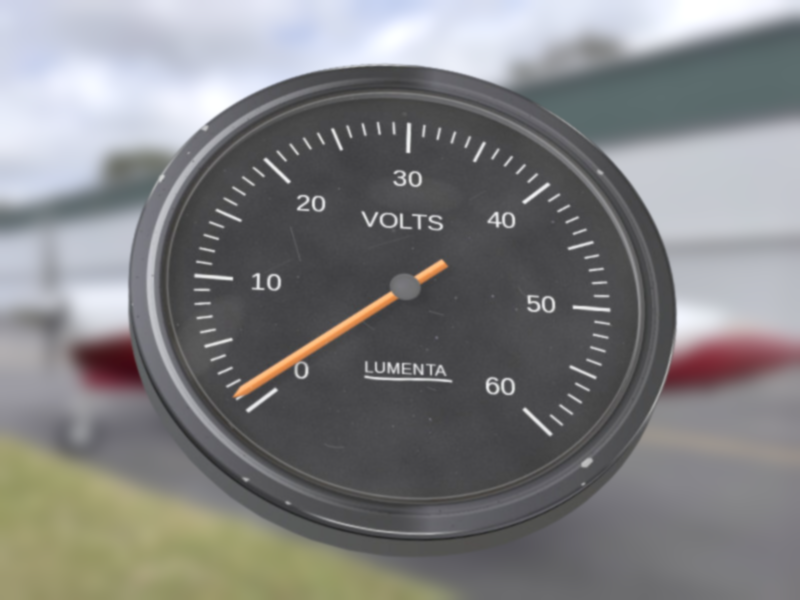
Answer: 1; V
